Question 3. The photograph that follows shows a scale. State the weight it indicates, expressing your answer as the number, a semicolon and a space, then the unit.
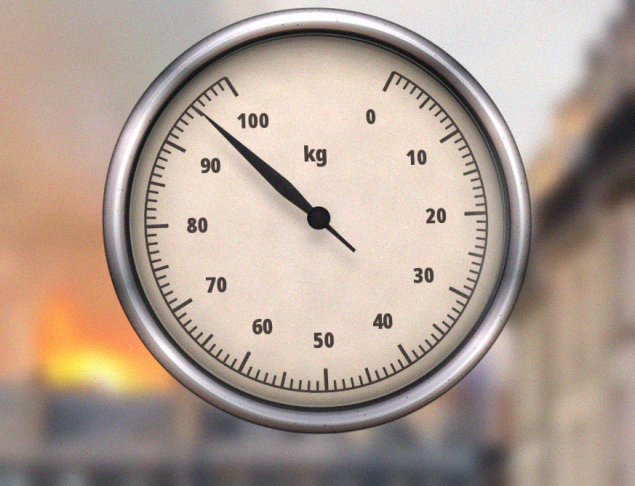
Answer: 95; kg
